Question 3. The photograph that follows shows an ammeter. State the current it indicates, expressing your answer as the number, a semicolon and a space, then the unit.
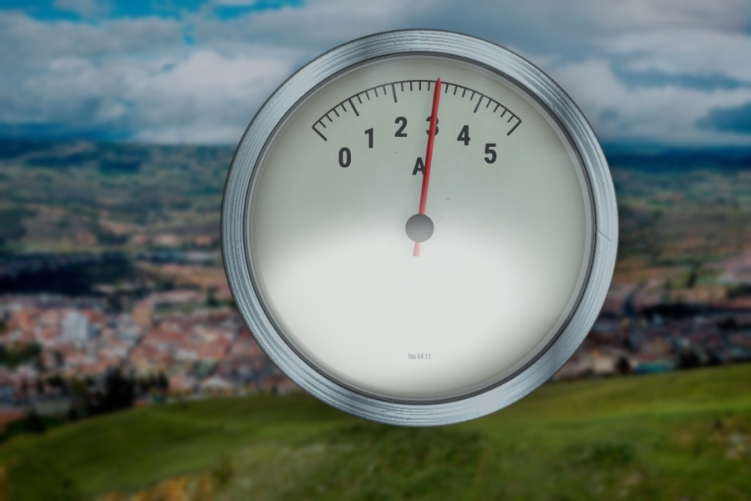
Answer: 3; A
